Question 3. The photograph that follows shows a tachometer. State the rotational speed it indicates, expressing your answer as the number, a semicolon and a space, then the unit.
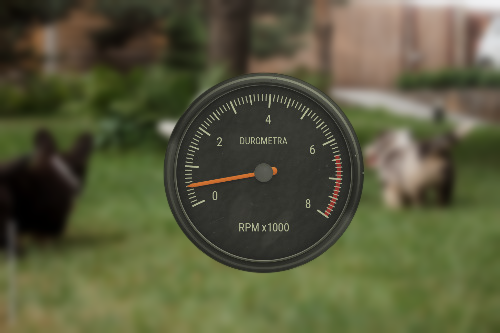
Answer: 500; rpm
